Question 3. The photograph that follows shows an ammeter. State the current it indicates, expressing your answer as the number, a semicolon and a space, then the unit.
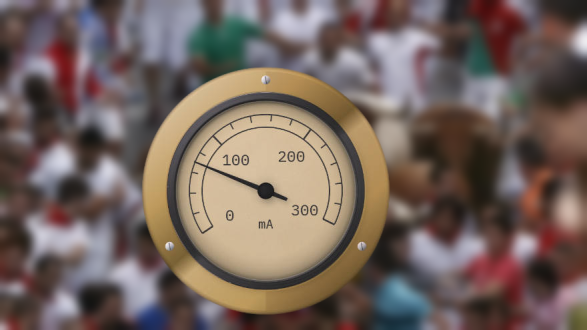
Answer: 70; mA
